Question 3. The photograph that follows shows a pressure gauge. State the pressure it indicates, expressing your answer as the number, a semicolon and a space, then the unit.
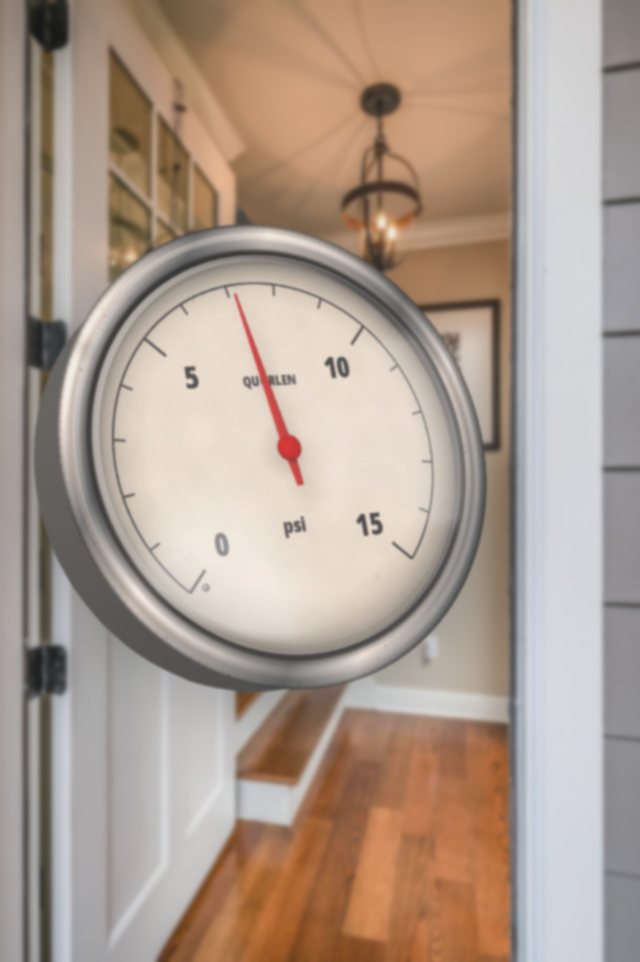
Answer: 7; psi
